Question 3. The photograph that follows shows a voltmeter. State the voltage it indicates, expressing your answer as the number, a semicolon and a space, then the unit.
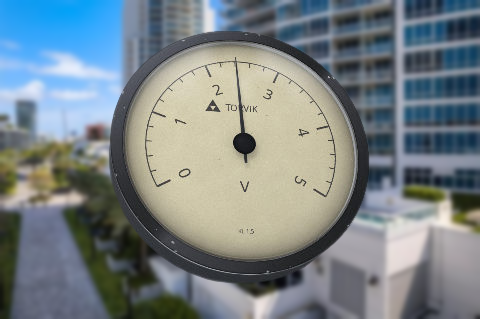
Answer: 2.4; V
